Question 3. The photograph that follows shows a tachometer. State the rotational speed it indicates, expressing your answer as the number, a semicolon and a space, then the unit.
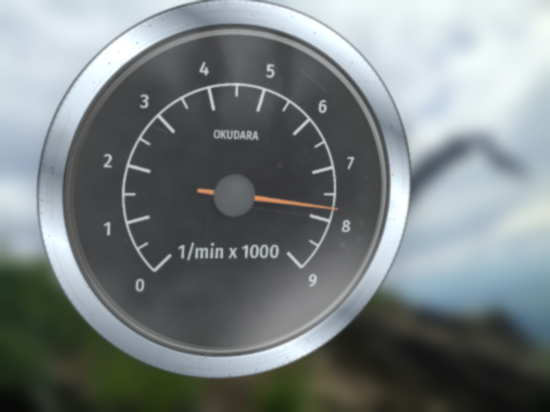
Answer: 7750; rpm
